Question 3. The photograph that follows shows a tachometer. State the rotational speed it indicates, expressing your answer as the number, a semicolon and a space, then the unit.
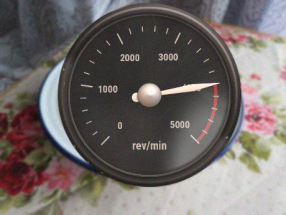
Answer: 4000; rpm
